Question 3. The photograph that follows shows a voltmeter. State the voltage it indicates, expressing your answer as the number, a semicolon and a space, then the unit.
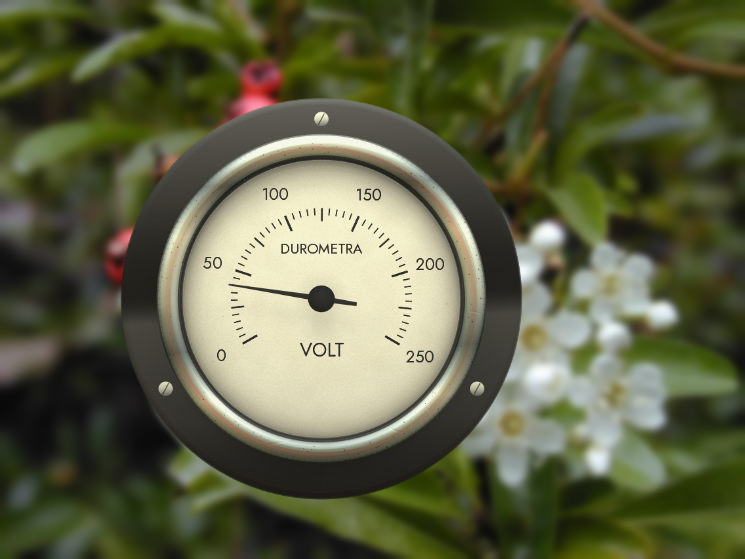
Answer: 40; V
